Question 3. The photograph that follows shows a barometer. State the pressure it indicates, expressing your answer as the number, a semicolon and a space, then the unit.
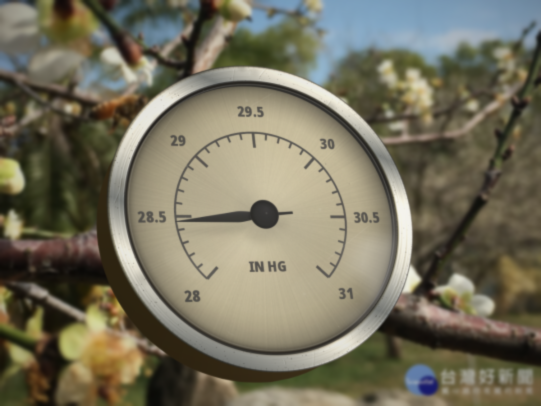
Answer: 28.45; inHg
